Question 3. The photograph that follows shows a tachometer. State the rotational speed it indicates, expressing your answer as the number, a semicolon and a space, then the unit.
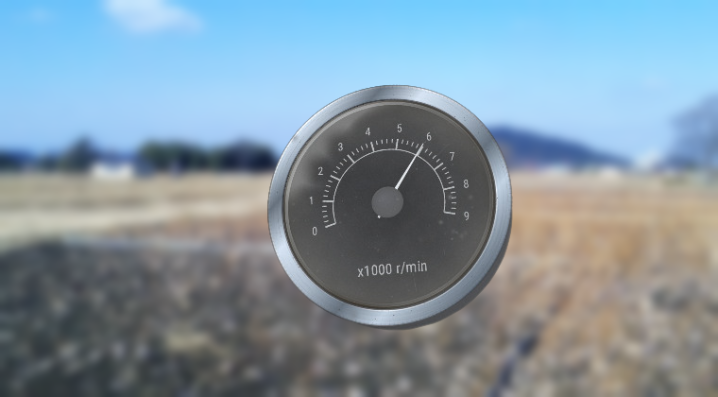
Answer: 6000; rpm
